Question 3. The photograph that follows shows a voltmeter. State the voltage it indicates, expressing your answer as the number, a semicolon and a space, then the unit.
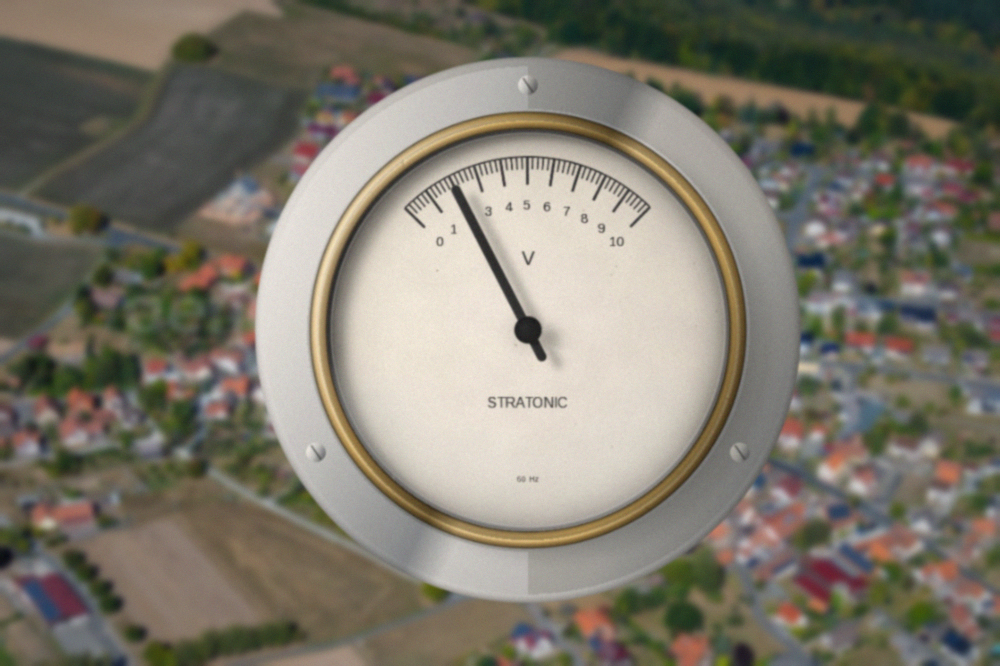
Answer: 2; V
